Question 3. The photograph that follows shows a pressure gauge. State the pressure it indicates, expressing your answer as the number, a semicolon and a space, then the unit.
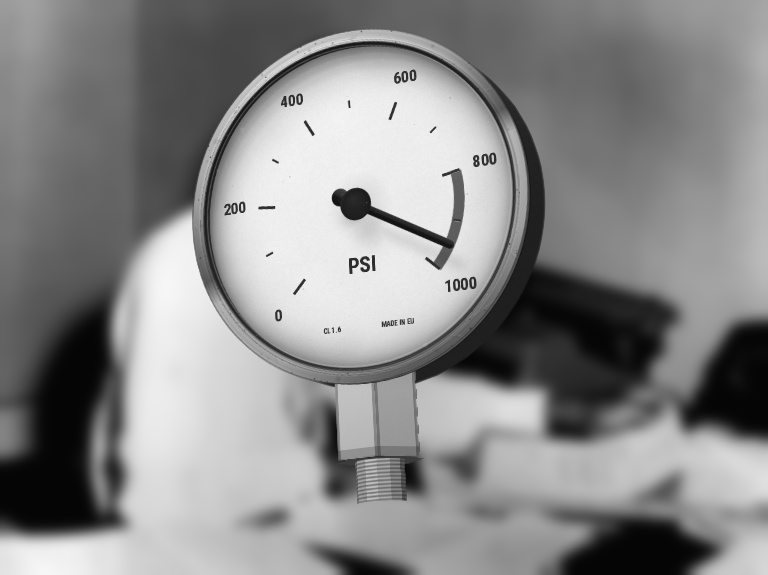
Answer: 950; psi
